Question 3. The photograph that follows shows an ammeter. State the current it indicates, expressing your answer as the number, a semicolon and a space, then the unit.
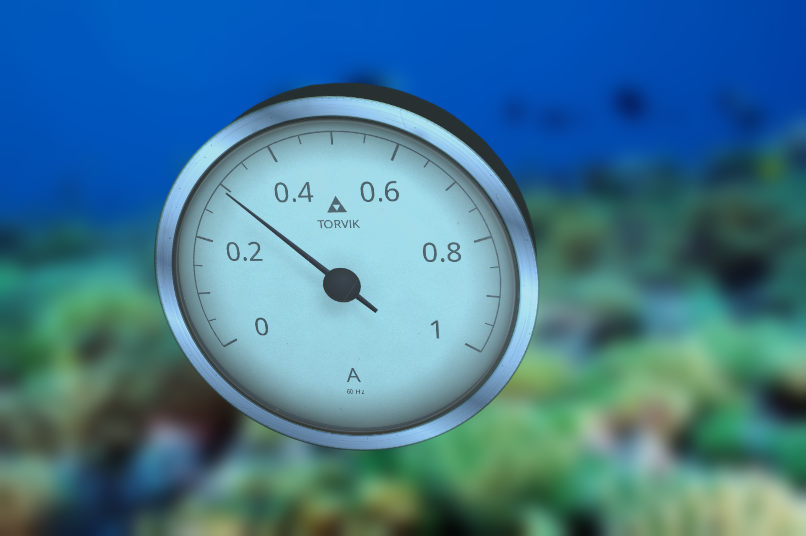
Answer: 0.3; A
